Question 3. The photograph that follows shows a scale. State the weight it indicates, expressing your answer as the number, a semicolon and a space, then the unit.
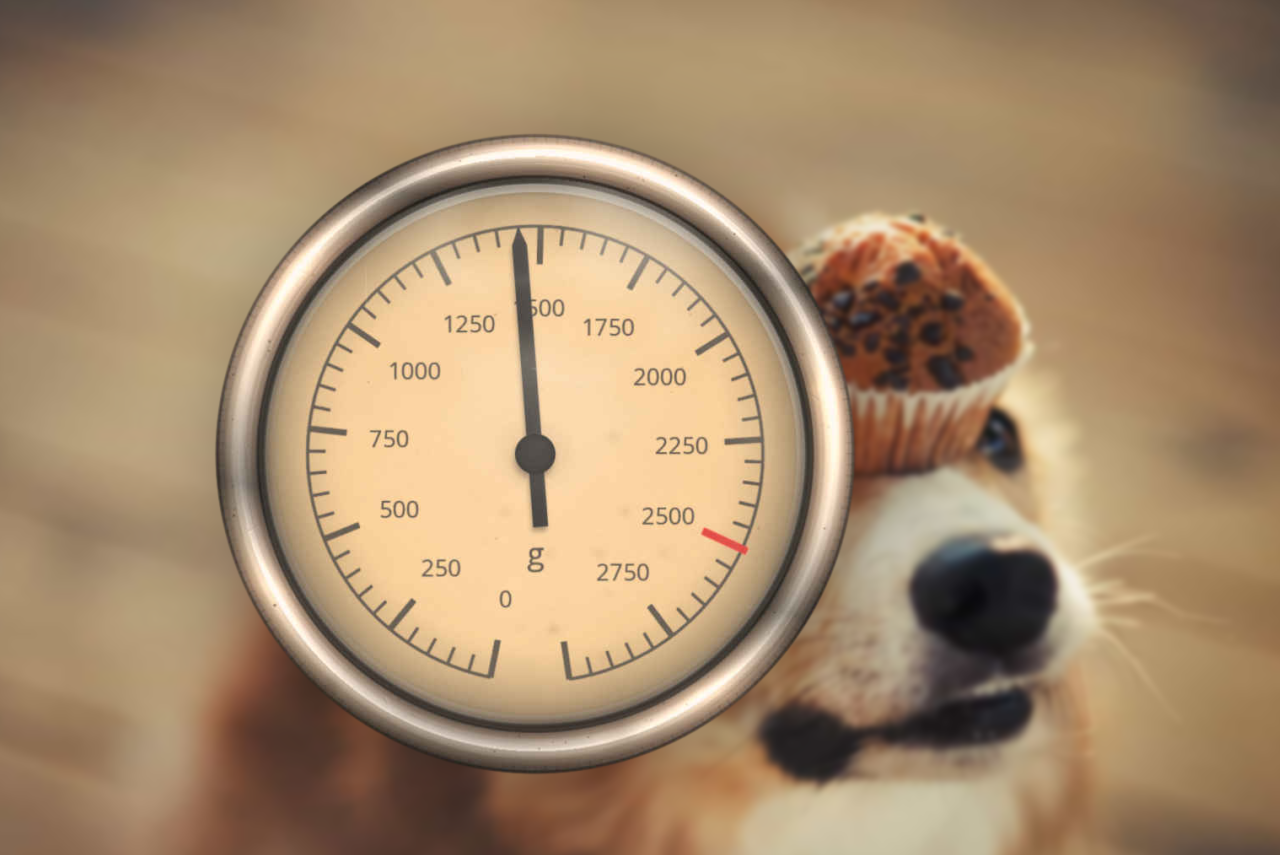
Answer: 1450; g
